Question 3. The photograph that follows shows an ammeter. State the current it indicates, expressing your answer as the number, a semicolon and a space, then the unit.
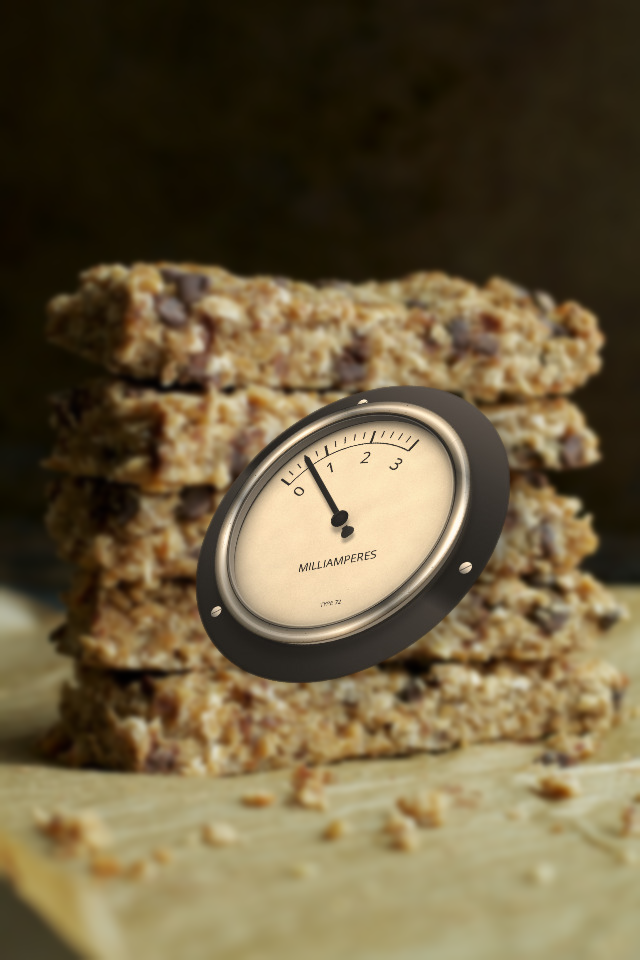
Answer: 0.6; mA
